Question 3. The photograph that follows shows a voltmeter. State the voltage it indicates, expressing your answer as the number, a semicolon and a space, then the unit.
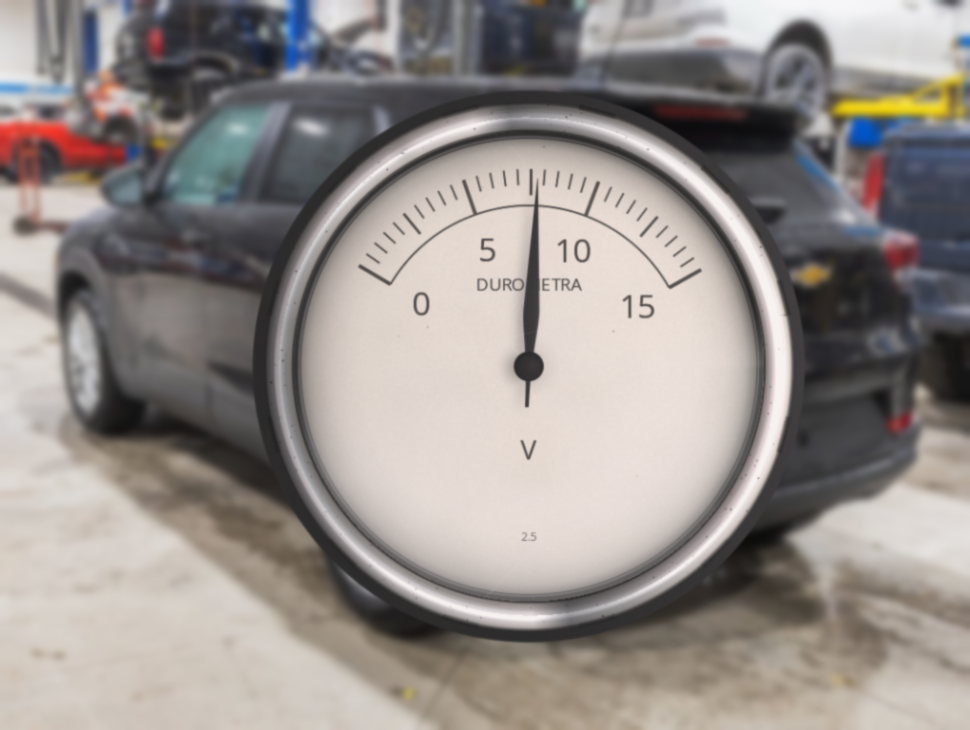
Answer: 7.75; V
